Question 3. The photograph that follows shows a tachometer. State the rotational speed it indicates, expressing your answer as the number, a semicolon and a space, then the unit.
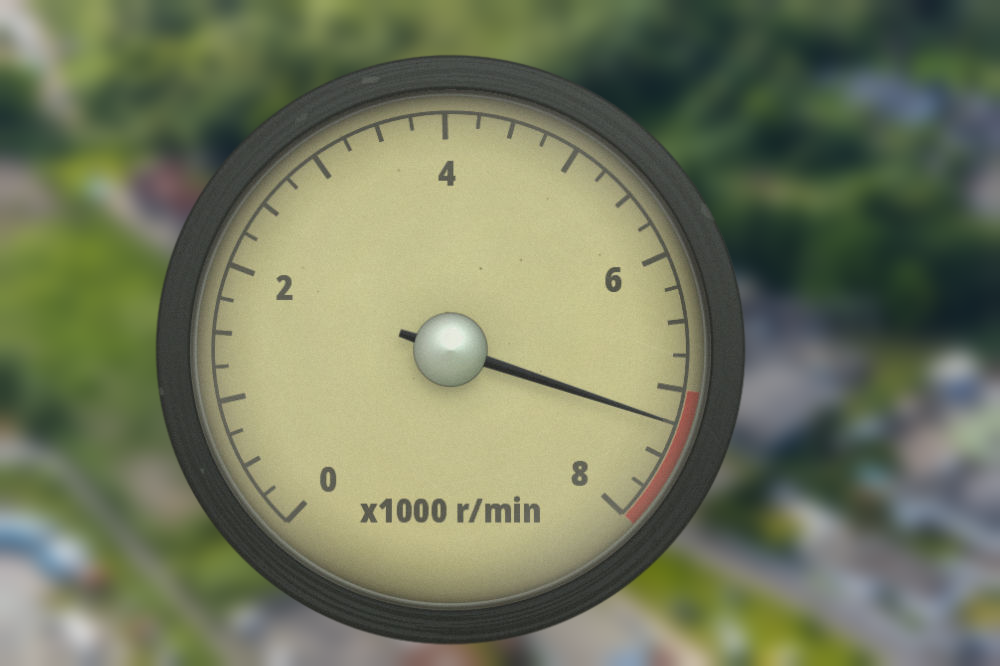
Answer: 7250; rpm
